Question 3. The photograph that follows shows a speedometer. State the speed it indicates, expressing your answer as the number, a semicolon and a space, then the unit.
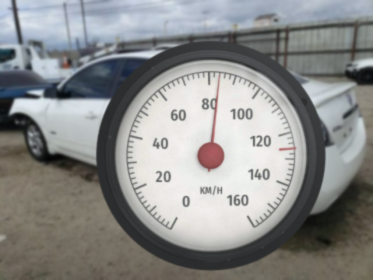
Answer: 84; km/h
